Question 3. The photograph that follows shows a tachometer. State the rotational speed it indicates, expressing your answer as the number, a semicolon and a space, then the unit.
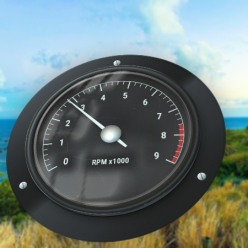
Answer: 2800; rpm
